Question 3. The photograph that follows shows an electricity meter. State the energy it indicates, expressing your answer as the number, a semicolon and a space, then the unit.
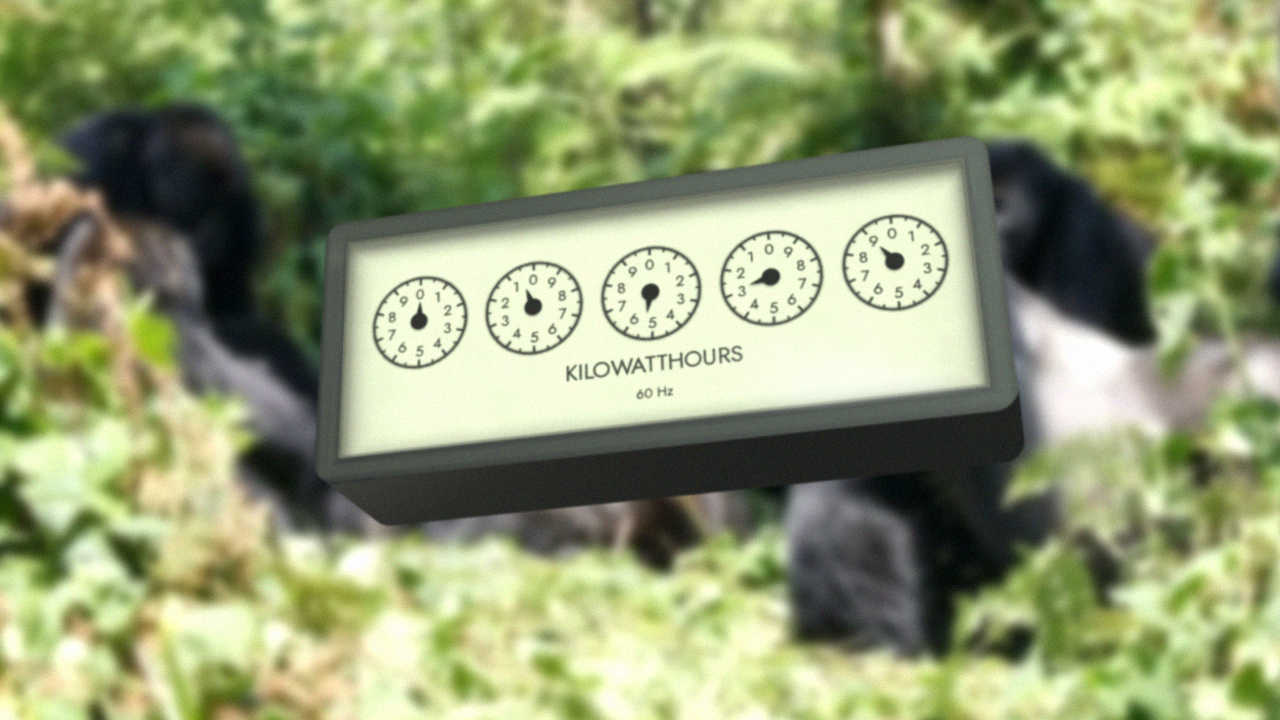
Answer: 529; kWh
